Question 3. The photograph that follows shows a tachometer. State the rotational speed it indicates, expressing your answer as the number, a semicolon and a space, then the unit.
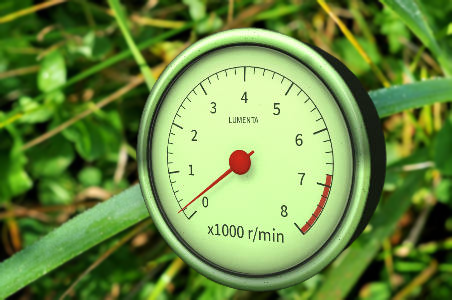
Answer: 200; rpm
